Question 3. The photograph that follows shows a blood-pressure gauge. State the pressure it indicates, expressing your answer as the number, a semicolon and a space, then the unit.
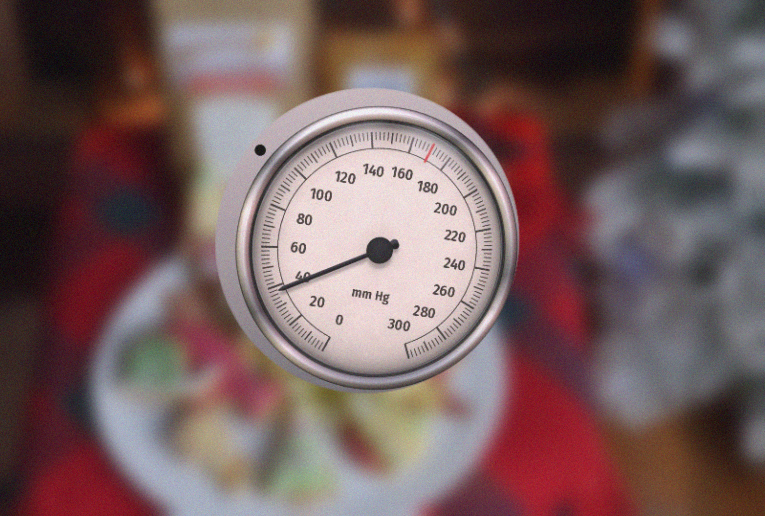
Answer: 38; mmHg
